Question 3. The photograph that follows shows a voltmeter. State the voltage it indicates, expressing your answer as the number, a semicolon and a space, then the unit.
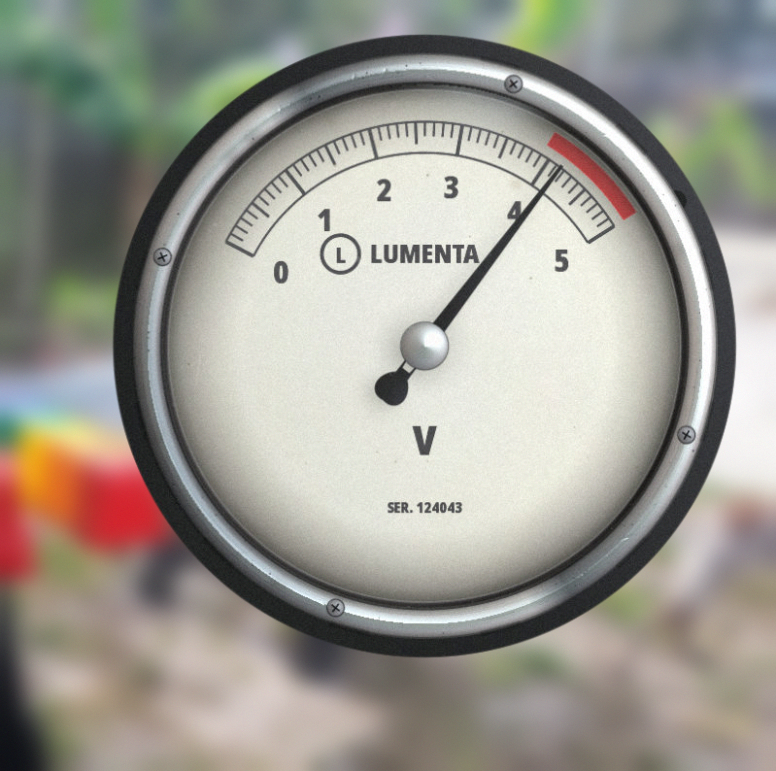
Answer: 4.15; V
